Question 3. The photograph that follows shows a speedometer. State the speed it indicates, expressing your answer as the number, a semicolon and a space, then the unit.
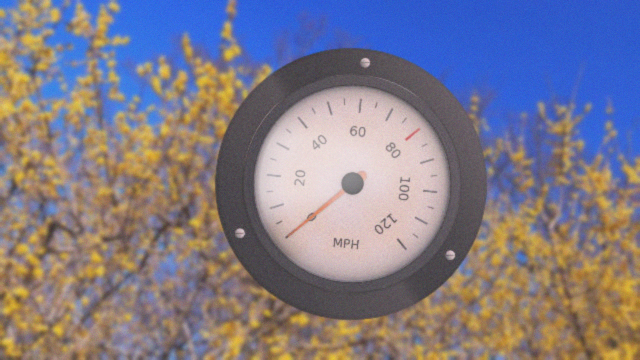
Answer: 0; mph
